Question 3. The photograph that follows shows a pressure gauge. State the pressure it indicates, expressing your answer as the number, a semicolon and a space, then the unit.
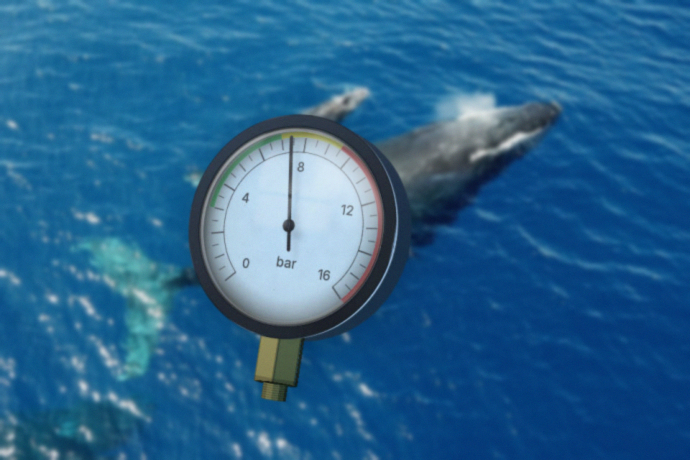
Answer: 7.5; bar
